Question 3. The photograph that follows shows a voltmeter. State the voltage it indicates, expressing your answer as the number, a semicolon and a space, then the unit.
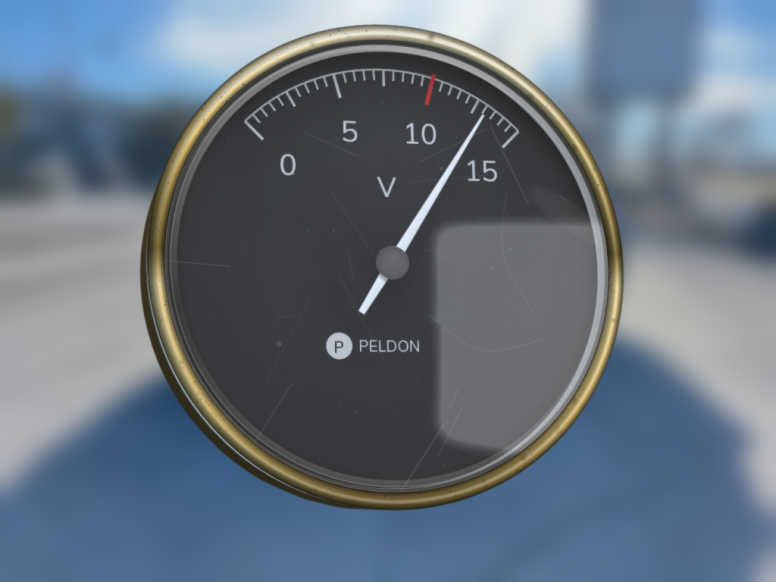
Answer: 13; V
